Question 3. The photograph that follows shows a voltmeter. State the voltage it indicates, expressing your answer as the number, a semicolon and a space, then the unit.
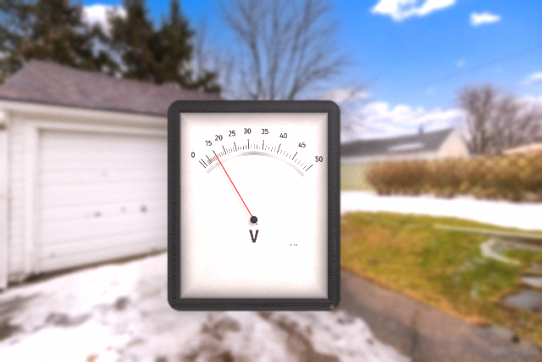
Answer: 15; V
